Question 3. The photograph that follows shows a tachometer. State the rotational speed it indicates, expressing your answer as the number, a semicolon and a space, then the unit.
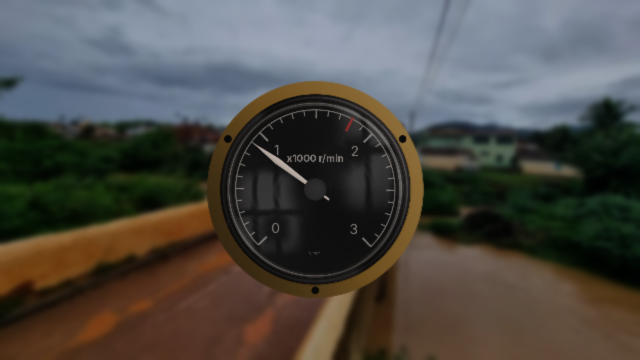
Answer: 900; rpm
